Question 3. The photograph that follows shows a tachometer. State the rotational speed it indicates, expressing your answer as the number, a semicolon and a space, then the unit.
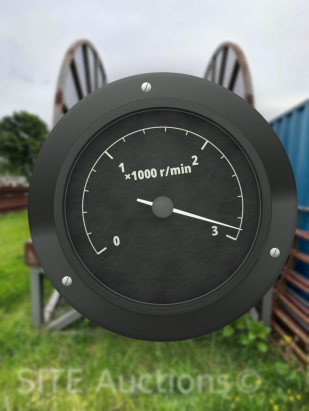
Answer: 2900; rpm
